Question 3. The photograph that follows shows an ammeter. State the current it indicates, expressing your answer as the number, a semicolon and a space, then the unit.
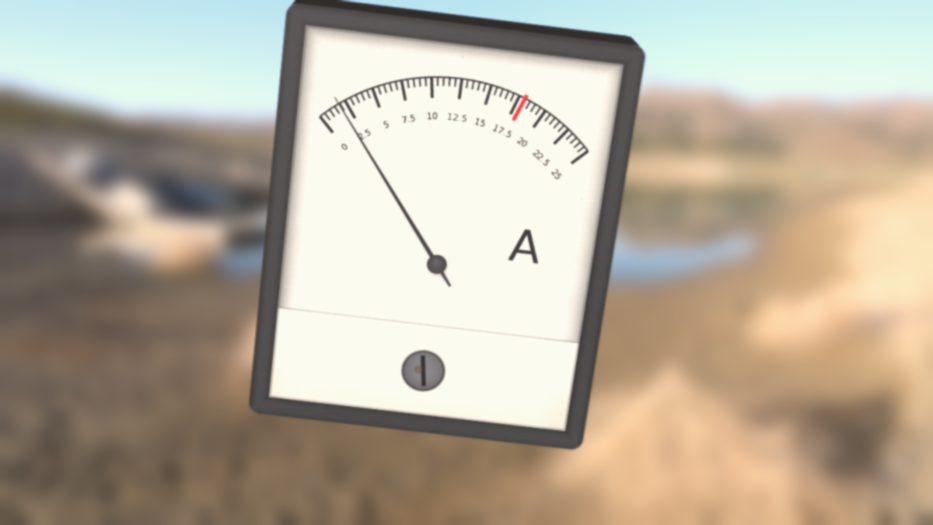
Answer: 2; A
